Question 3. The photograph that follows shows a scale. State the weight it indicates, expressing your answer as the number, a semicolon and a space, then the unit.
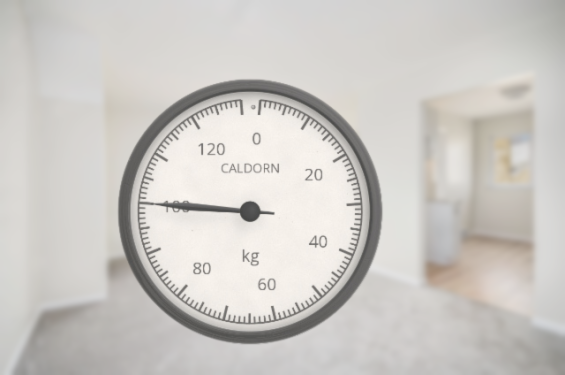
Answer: 100; kg
